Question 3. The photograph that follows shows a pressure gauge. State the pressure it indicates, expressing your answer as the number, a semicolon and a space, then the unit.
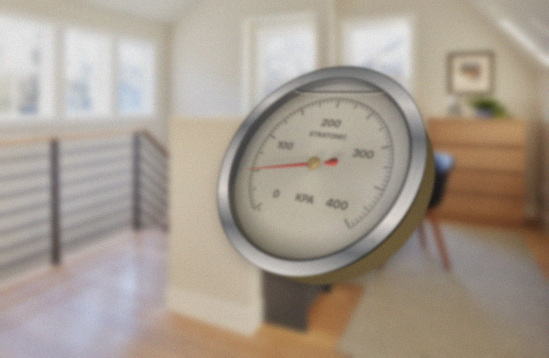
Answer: 50; kPa
